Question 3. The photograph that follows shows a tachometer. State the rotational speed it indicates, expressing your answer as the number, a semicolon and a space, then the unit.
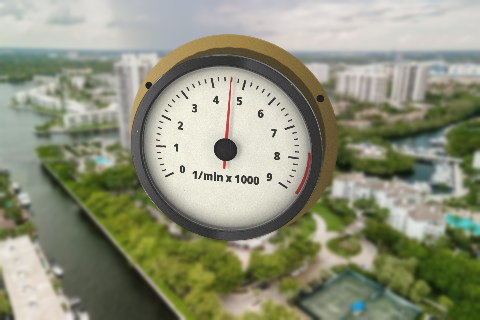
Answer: 4600; rpm
